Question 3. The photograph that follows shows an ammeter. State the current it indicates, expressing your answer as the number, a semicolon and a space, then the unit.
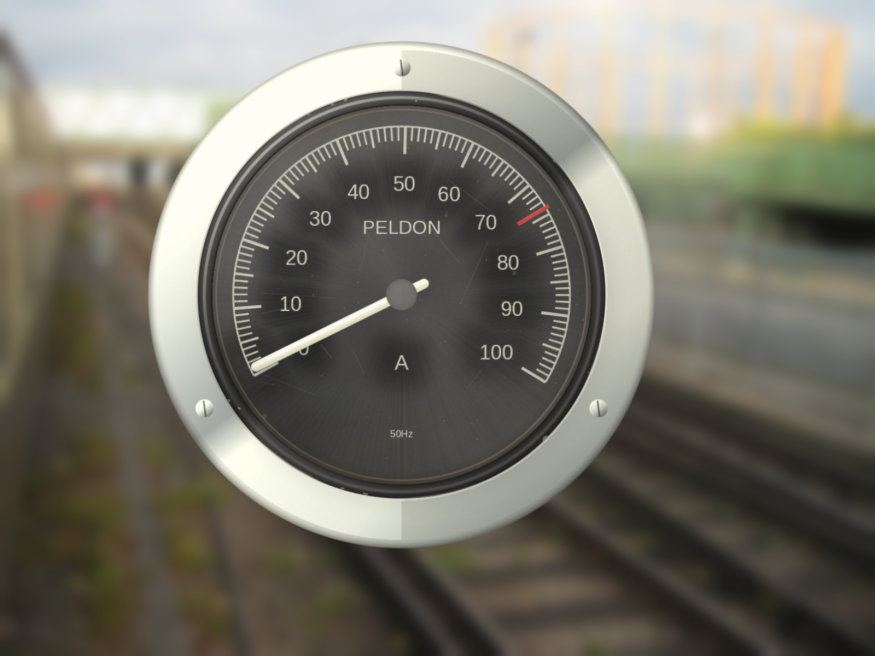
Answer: 1; A
